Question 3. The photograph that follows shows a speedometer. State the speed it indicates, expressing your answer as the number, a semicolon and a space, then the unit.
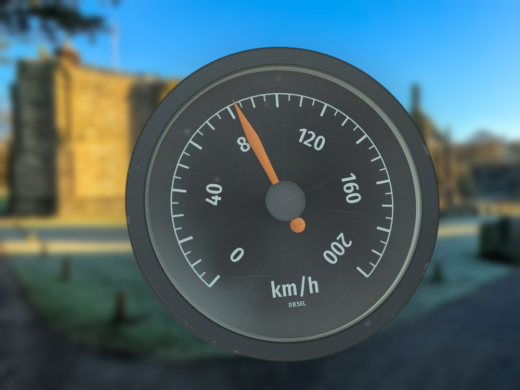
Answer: 82.5; km/h
